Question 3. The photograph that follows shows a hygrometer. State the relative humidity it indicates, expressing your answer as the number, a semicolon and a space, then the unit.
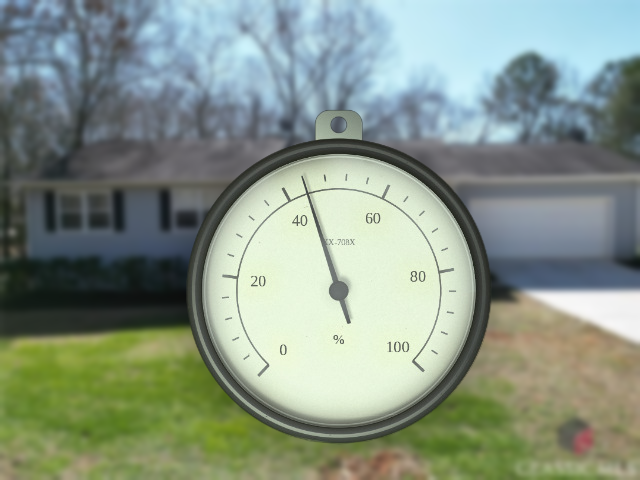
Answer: 44; %
